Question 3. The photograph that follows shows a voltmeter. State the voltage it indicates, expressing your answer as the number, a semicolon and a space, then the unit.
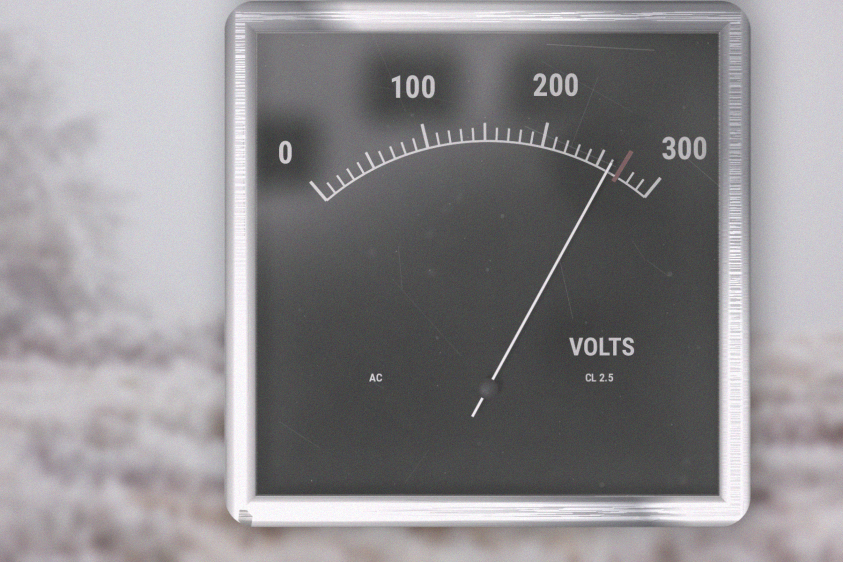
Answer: 260; V
